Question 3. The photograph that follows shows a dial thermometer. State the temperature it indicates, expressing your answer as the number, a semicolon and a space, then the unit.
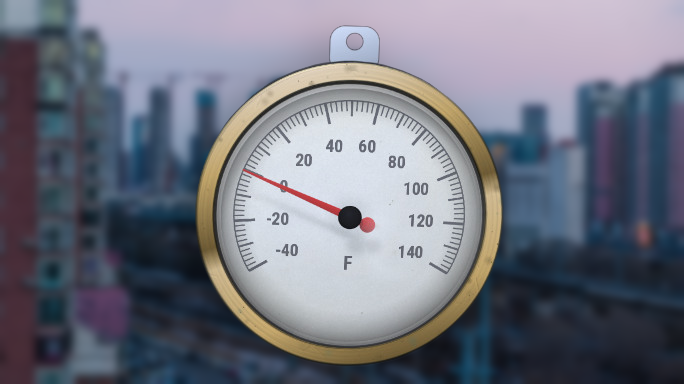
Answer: 0; °F
